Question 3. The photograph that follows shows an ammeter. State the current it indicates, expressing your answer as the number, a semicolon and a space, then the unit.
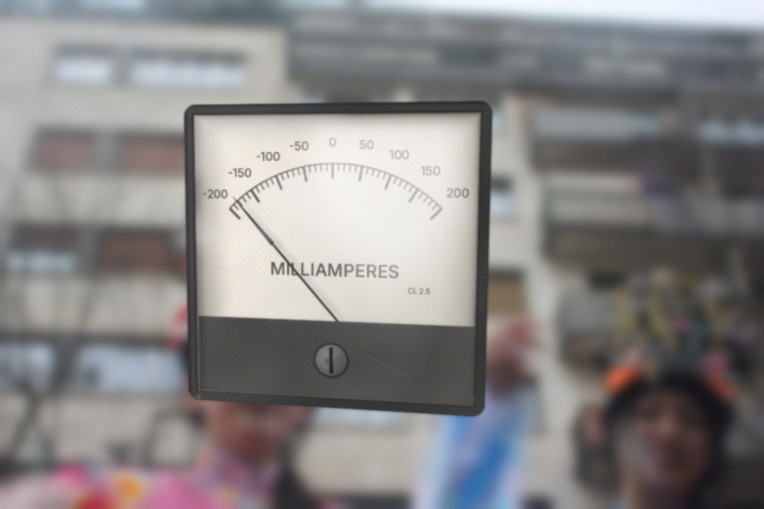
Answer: -180; mA
